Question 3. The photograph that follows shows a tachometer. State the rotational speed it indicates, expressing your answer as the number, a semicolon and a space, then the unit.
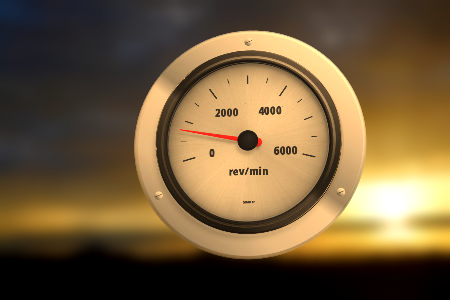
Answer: 750; rpm
